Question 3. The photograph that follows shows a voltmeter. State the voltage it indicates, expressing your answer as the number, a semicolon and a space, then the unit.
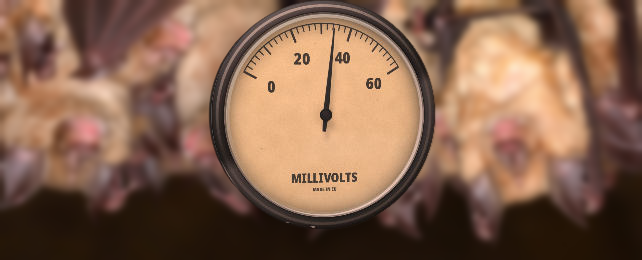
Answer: 34; mV
